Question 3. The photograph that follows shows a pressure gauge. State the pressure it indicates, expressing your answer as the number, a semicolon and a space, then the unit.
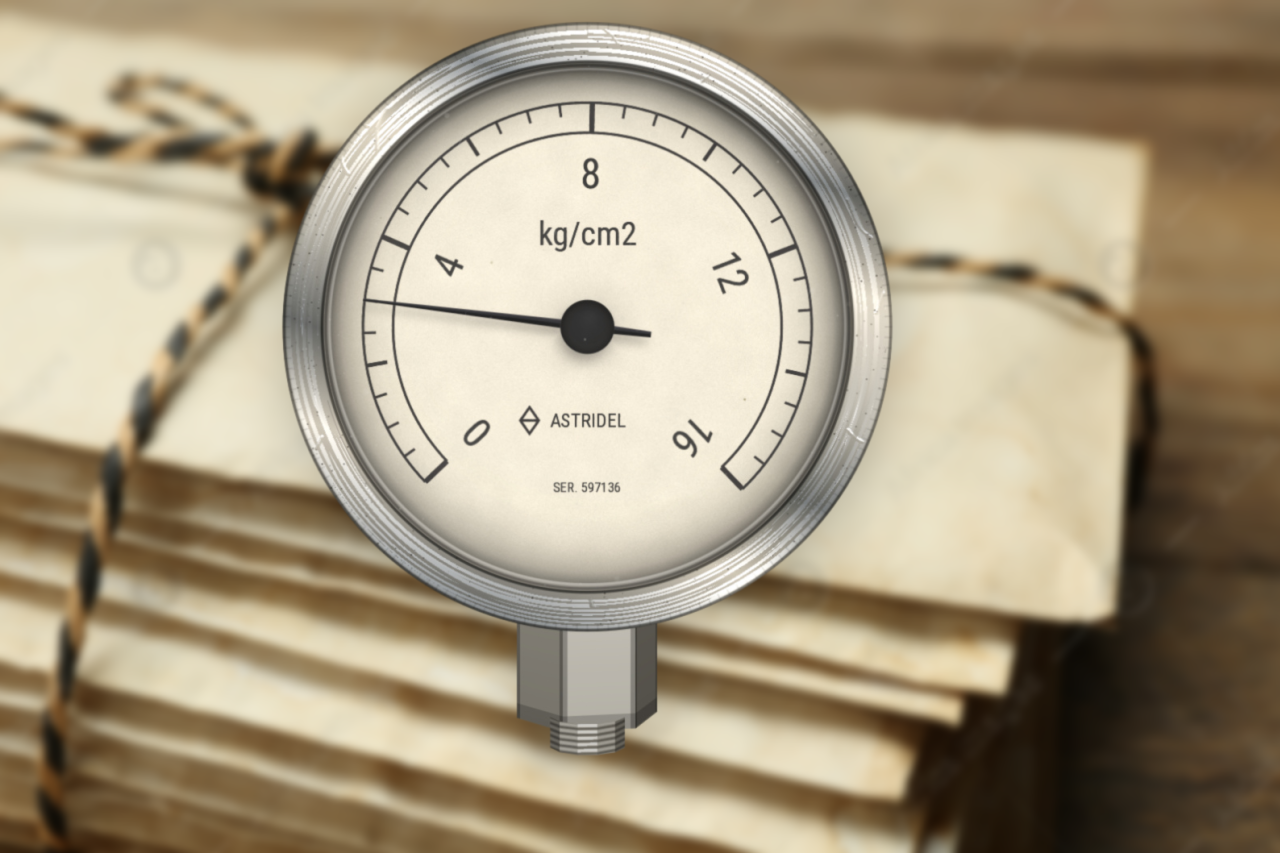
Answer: 3; kg/cm²
